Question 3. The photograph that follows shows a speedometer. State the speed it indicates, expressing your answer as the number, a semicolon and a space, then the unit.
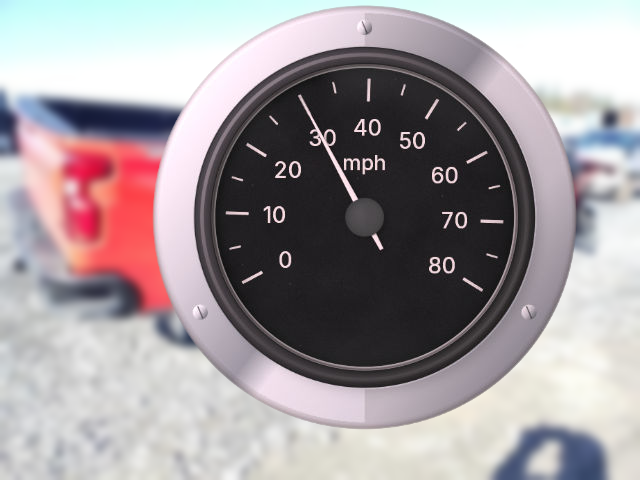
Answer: 30; mph
